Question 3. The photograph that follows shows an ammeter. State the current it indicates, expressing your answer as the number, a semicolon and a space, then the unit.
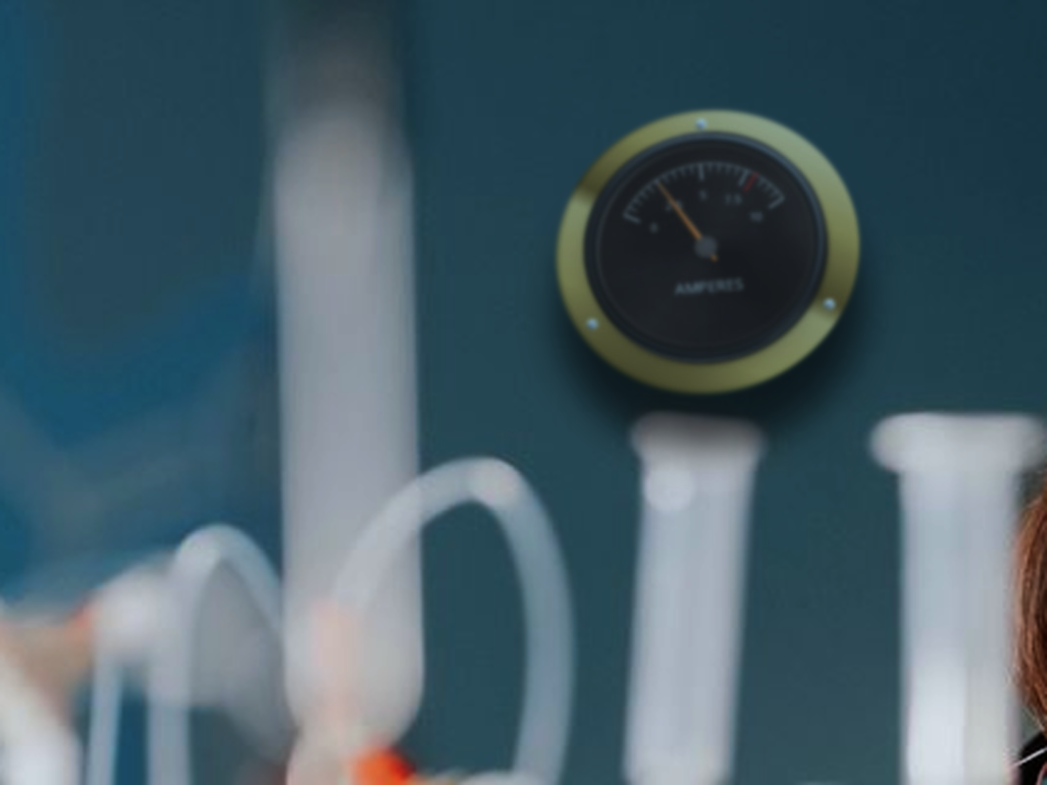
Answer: 2.5; A
